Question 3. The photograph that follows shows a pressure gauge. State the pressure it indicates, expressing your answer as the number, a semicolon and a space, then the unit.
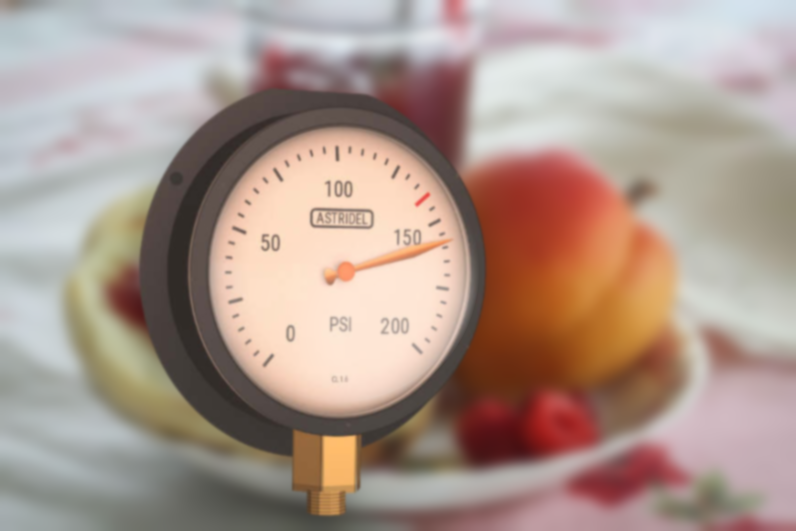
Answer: 157.5; psi
